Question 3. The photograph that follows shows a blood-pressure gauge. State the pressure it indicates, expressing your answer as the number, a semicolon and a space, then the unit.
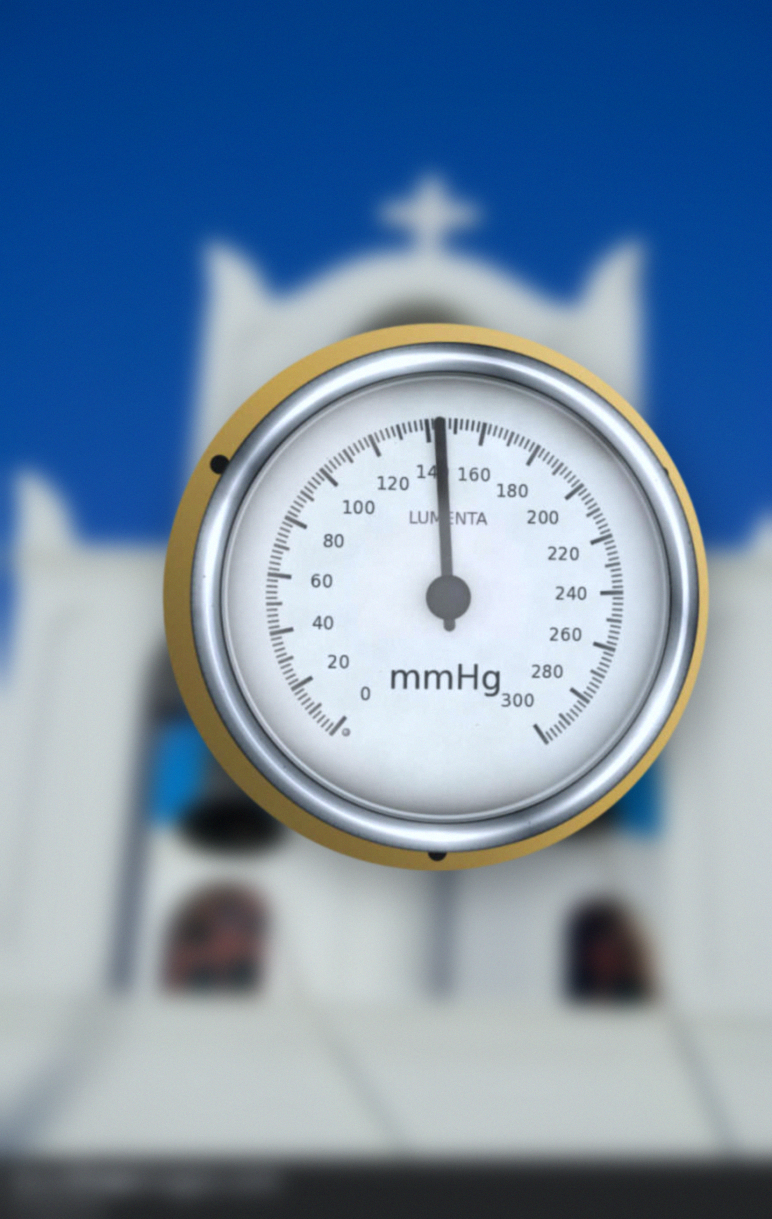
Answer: 144; mmHg
